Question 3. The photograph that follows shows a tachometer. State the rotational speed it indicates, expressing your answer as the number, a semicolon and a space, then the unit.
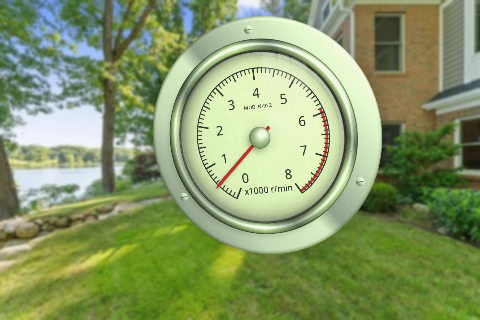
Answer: 500; rpm
